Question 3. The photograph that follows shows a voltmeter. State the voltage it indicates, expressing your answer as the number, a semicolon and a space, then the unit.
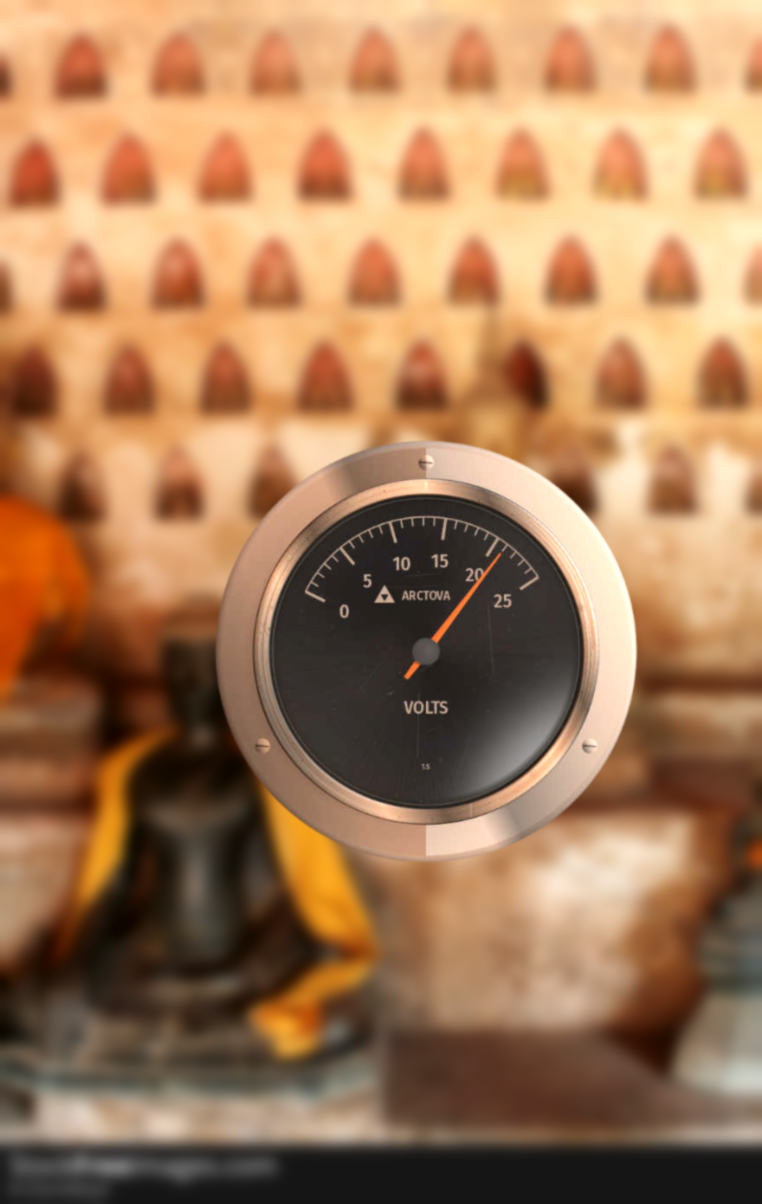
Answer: 21; V
